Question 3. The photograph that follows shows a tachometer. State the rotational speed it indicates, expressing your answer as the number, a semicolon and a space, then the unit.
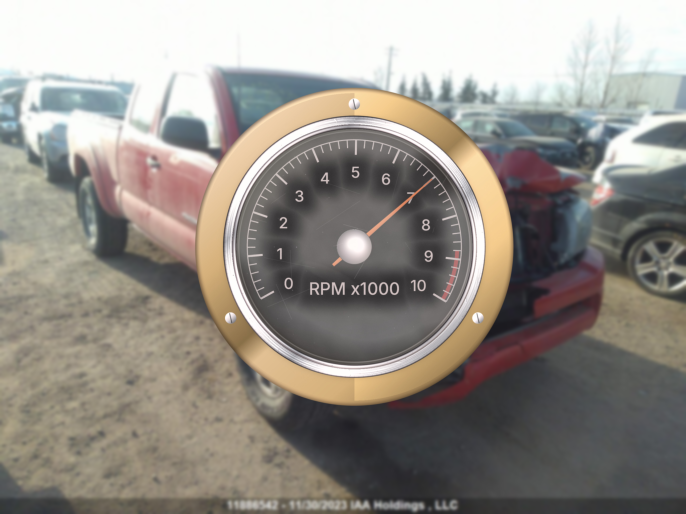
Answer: 7000; rpm
